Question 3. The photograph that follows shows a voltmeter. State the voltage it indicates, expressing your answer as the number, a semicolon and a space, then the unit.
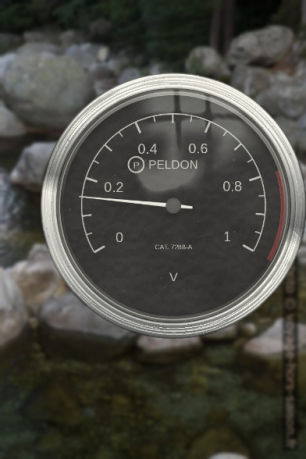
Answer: 0.15; V
